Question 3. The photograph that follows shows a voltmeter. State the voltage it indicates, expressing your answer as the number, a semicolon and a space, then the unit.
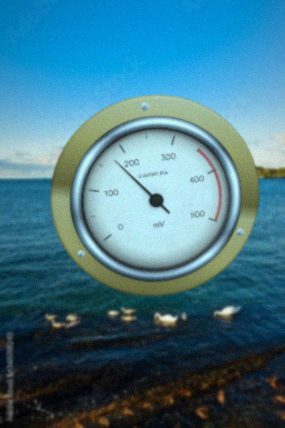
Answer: 175; mV
